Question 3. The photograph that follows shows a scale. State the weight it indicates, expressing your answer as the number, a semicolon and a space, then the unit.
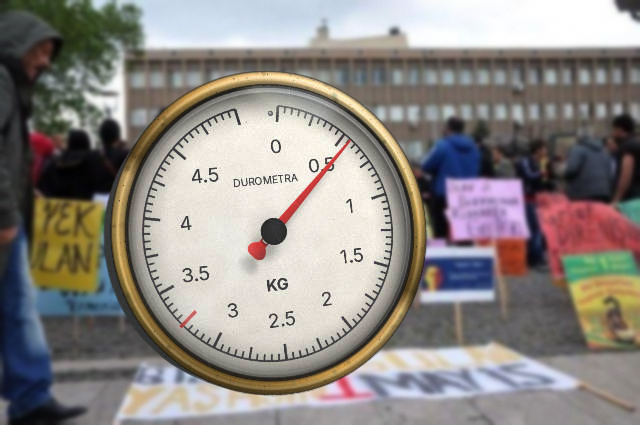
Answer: 0.55; kg
